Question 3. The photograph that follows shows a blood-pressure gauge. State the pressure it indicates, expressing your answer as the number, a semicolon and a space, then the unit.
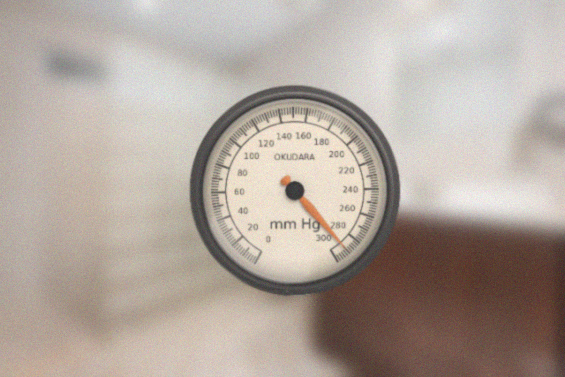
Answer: 290; mmHg
